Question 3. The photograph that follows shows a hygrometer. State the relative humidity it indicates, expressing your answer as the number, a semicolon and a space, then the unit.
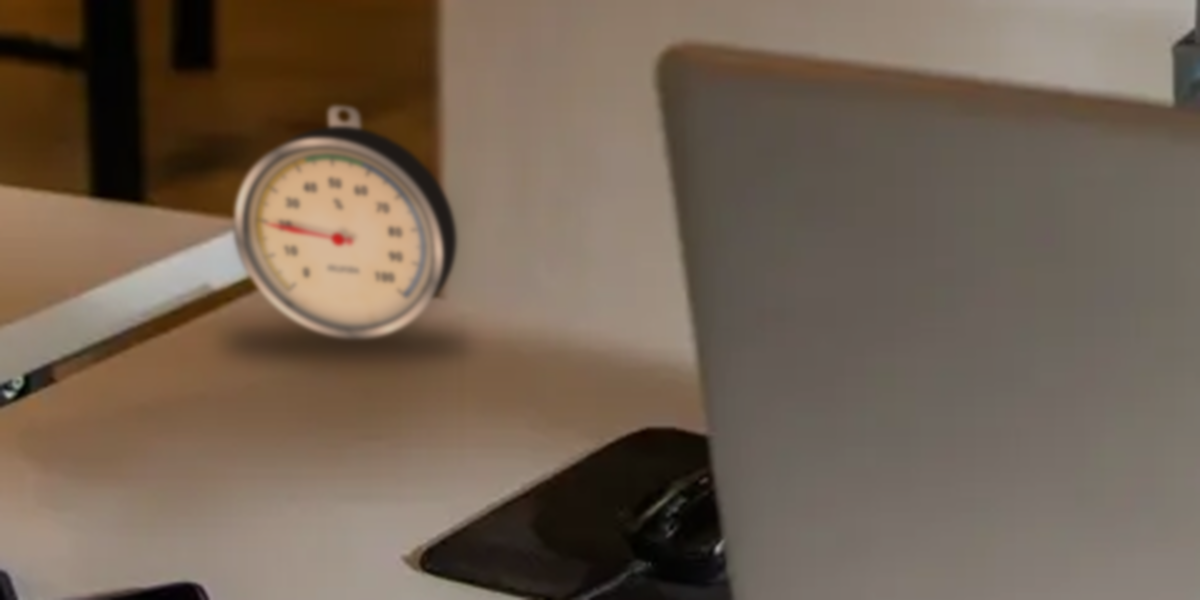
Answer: 20; %
